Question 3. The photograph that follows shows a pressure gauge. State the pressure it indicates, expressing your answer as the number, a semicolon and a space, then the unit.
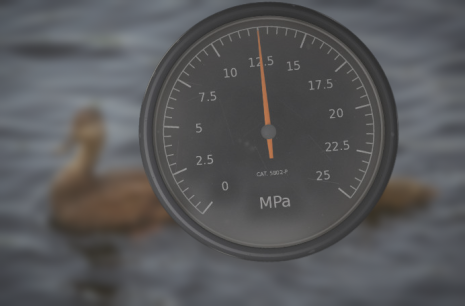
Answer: 12.5; MPa
